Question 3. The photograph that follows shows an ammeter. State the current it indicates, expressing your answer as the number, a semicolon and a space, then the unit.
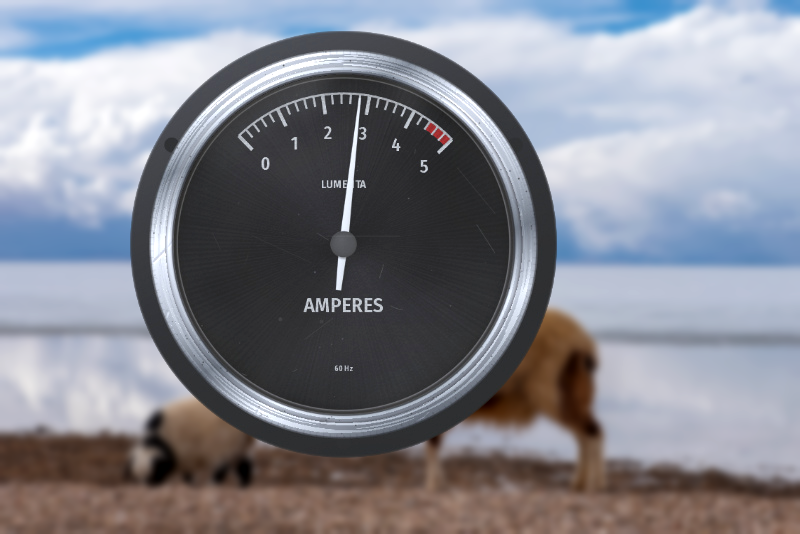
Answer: 2.8; A
